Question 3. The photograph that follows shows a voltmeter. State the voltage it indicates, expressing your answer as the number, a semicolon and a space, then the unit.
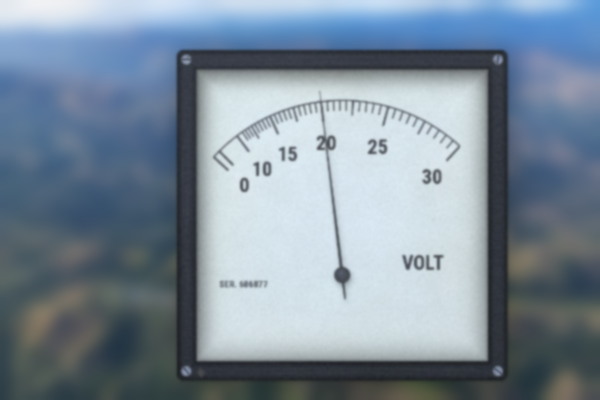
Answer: 20; V
